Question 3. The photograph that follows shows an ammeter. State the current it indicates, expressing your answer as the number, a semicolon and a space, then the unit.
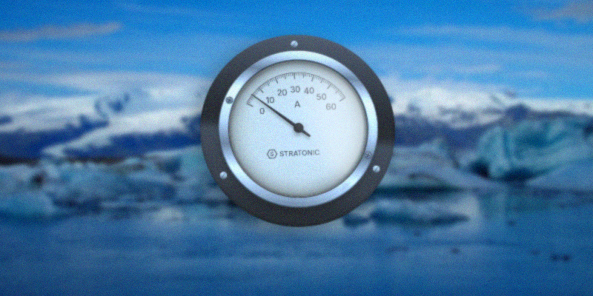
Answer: 5; A
